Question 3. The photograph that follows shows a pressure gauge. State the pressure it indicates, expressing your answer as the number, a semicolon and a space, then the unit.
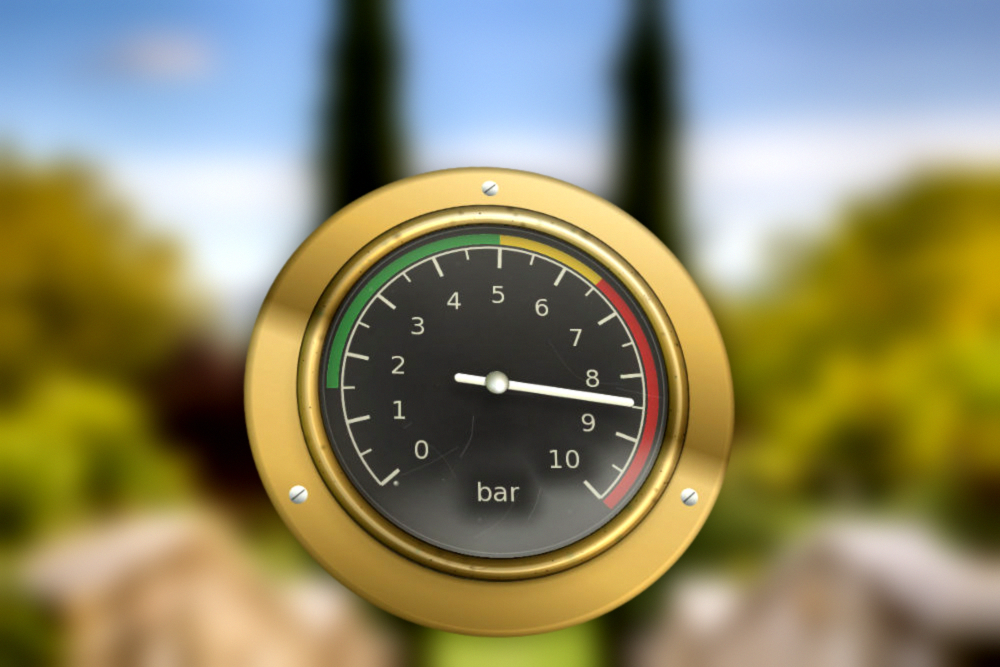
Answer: 8.5; bar
